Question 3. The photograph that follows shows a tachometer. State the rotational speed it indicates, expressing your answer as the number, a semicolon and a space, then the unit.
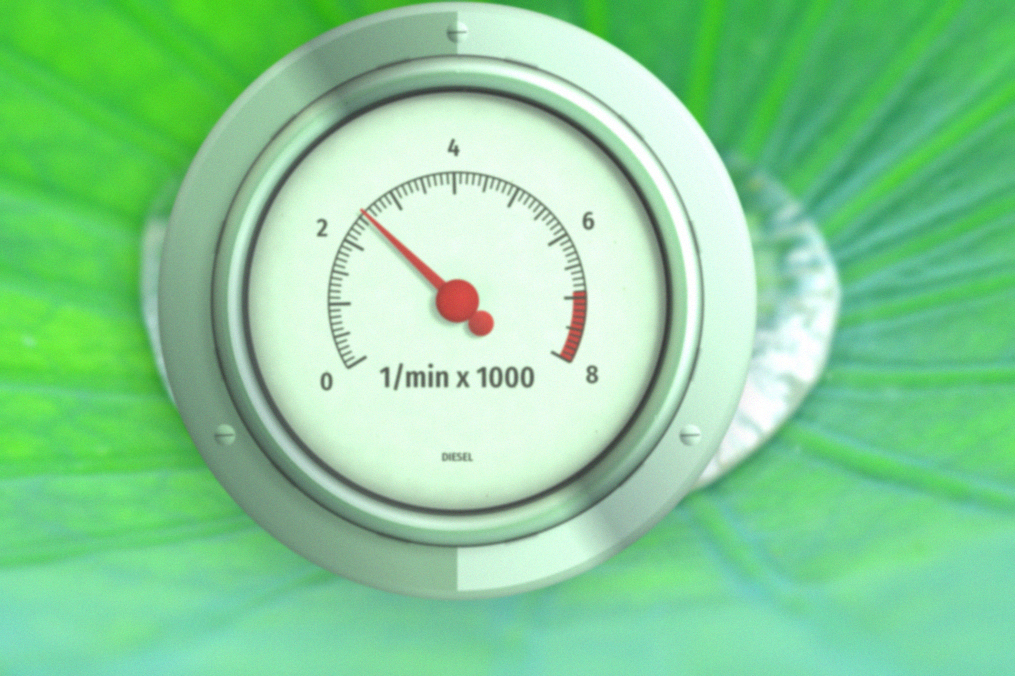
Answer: 2500; rpm
